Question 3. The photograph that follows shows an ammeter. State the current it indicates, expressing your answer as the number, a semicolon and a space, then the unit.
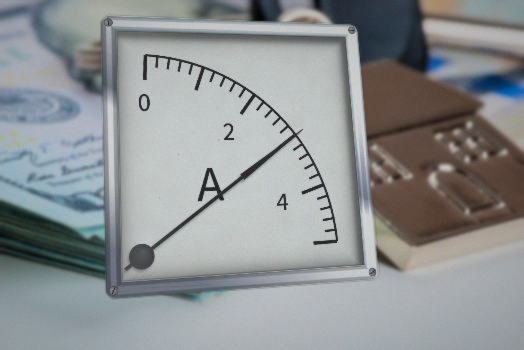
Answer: 3; A
